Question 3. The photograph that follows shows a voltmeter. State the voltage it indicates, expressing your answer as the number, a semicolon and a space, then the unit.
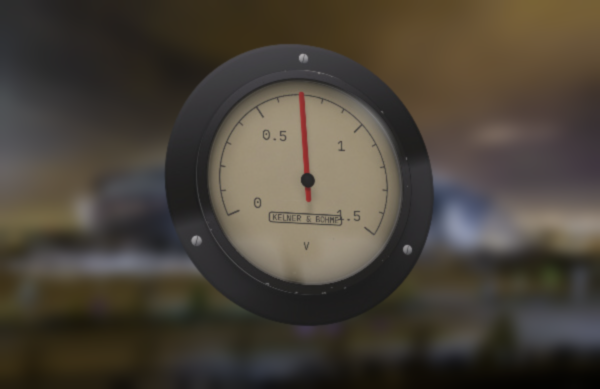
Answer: 0.7; V
